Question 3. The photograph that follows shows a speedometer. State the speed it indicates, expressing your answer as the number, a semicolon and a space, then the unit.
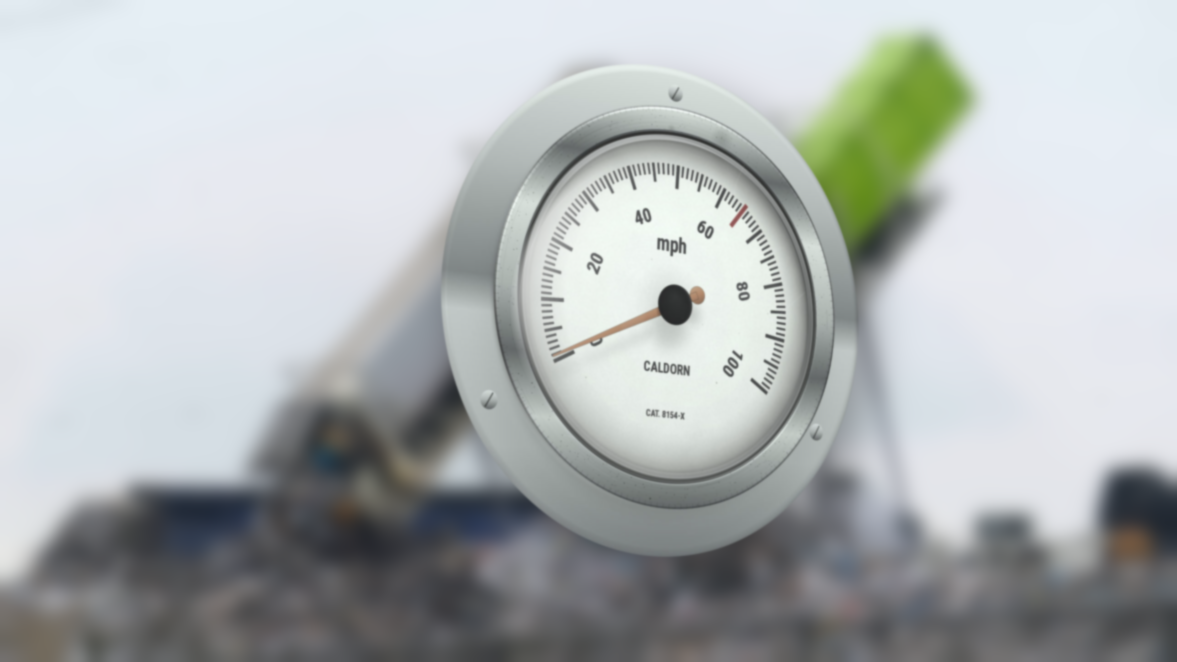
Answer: 1; mph
